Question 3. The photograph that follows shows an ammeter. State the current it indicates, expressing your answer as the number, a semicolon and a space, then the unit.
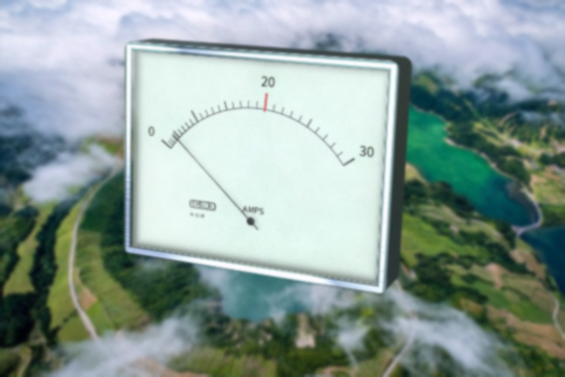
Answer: 5; A
